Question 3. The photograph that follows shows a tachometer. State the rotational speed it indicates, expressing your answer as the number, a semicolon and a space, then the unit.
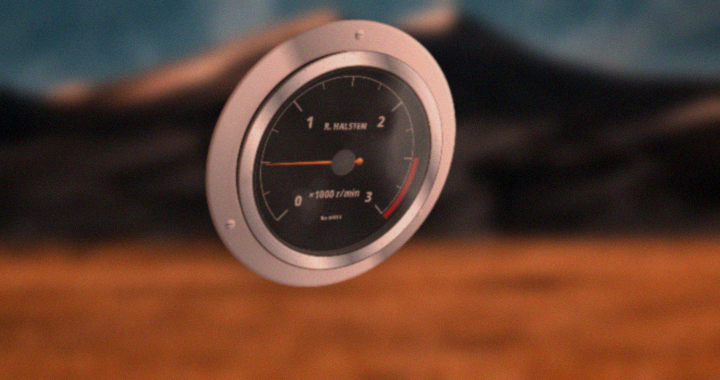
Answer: 500; rpm
